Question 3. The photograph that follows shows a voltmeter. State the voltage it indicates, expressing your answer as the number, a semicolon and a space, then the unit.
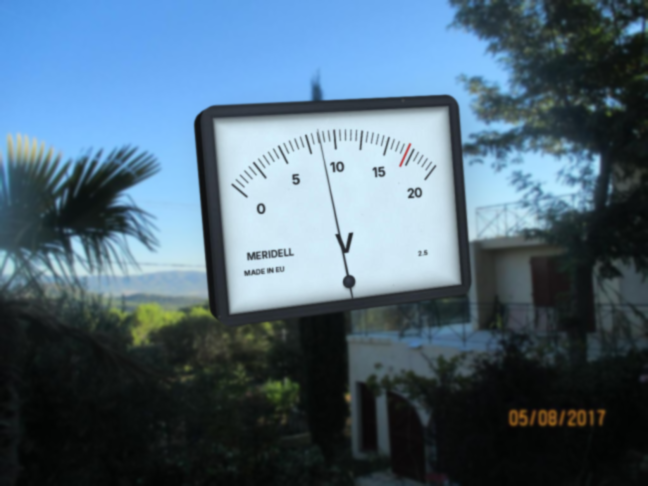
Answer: 8.5; V
